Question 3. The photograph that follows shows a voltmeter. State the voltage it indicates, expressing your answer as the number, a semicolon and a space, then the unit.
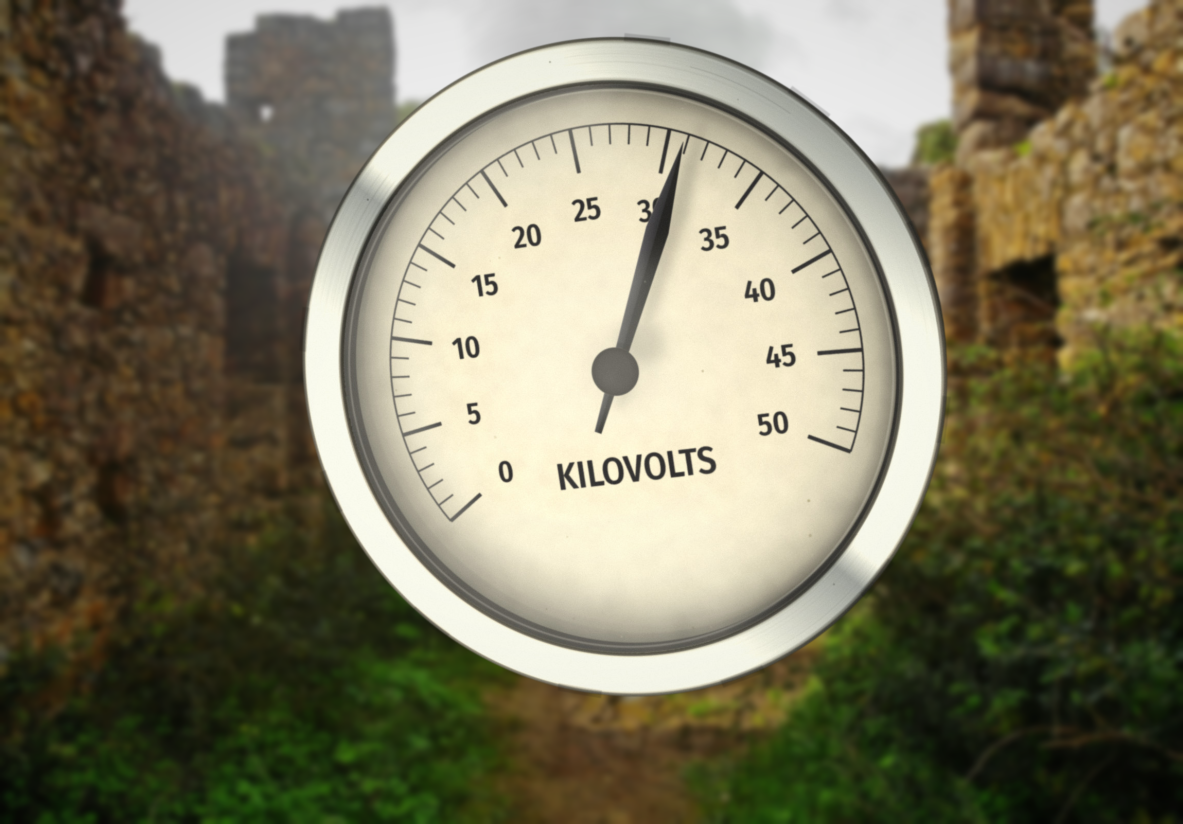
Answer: 31; kV
